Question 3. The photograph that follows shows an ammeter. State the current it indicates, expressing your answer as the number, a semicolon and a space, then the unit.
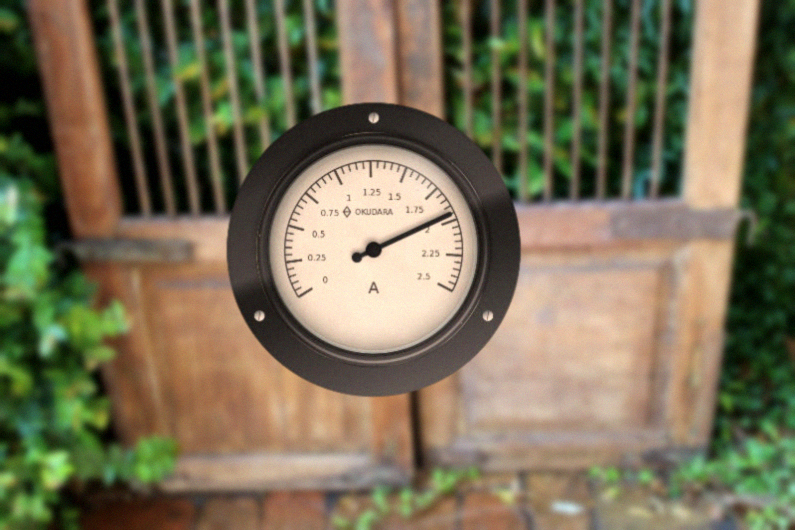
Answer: 1.95; A
